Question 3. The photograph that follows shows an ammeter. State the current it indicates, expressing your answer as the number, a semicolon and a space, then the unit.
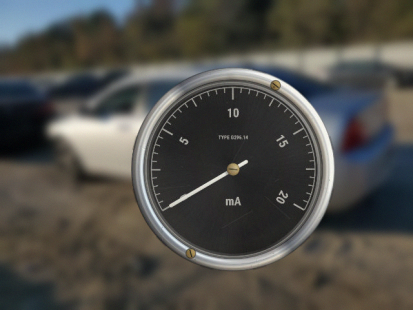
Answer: 0; mA
